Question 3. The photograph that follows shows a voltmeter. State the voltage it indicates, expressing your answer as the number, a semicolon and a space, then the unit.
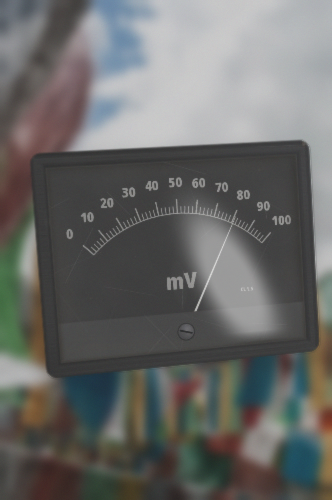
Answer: 80; mV
